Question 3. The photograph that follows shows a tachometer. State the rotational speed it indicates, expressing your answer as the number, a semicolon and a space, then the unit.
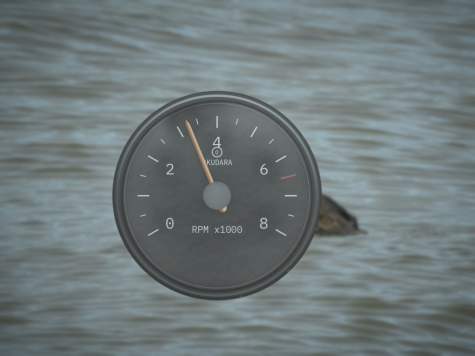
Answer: 3250; rpm
